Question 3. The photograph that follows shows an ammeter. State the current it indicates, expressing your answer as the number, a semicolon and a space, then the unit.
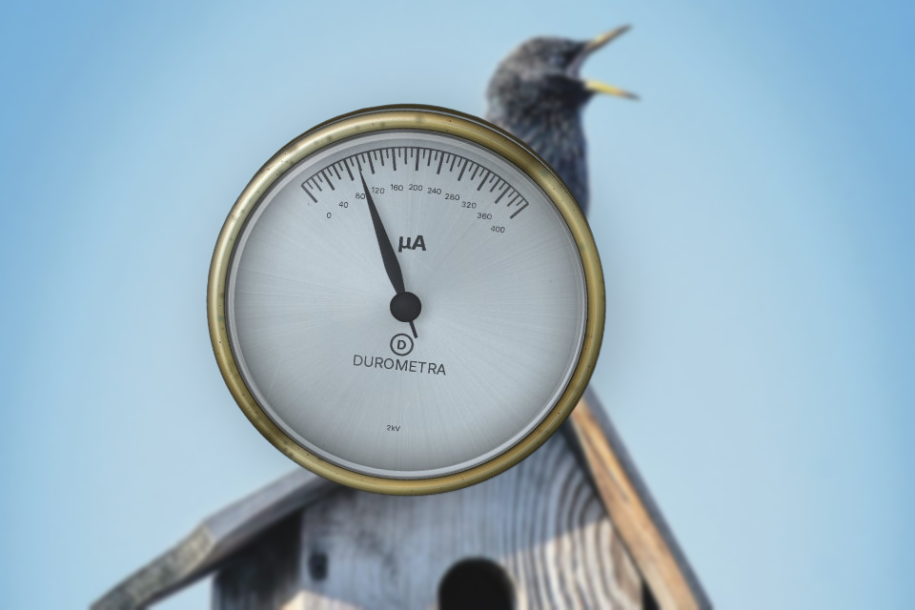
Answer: 100; µA
